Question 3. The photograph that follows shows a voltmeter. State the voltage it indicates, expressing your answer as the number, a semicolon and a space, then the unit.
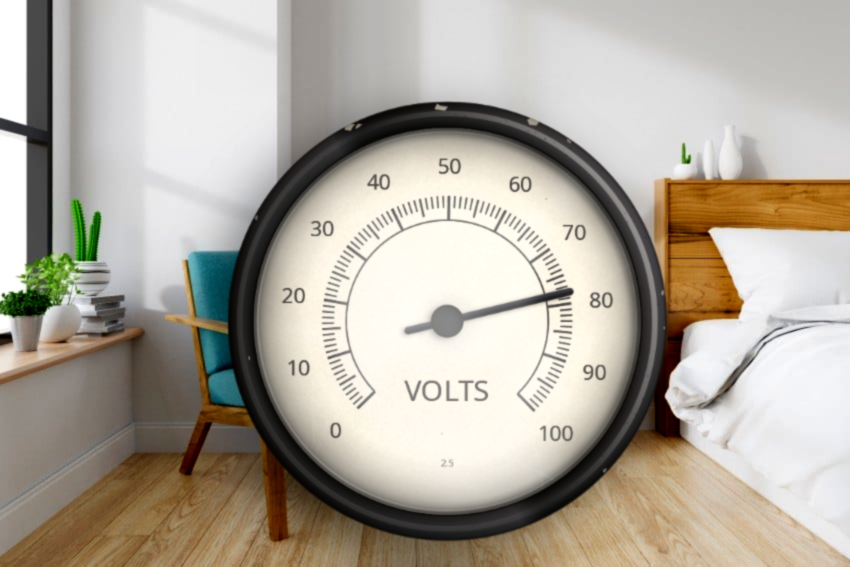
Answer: 78; V
